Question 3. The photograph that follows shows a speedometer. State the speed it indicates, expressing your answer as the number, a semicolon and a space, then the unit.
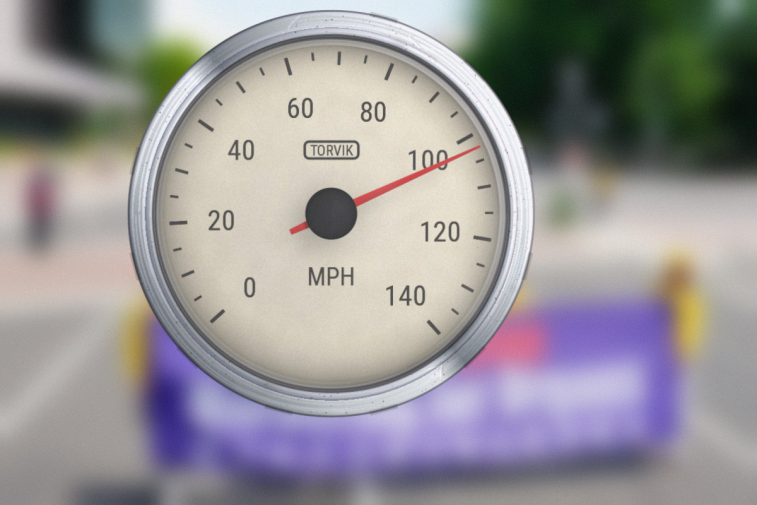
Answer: 102.5; mph
